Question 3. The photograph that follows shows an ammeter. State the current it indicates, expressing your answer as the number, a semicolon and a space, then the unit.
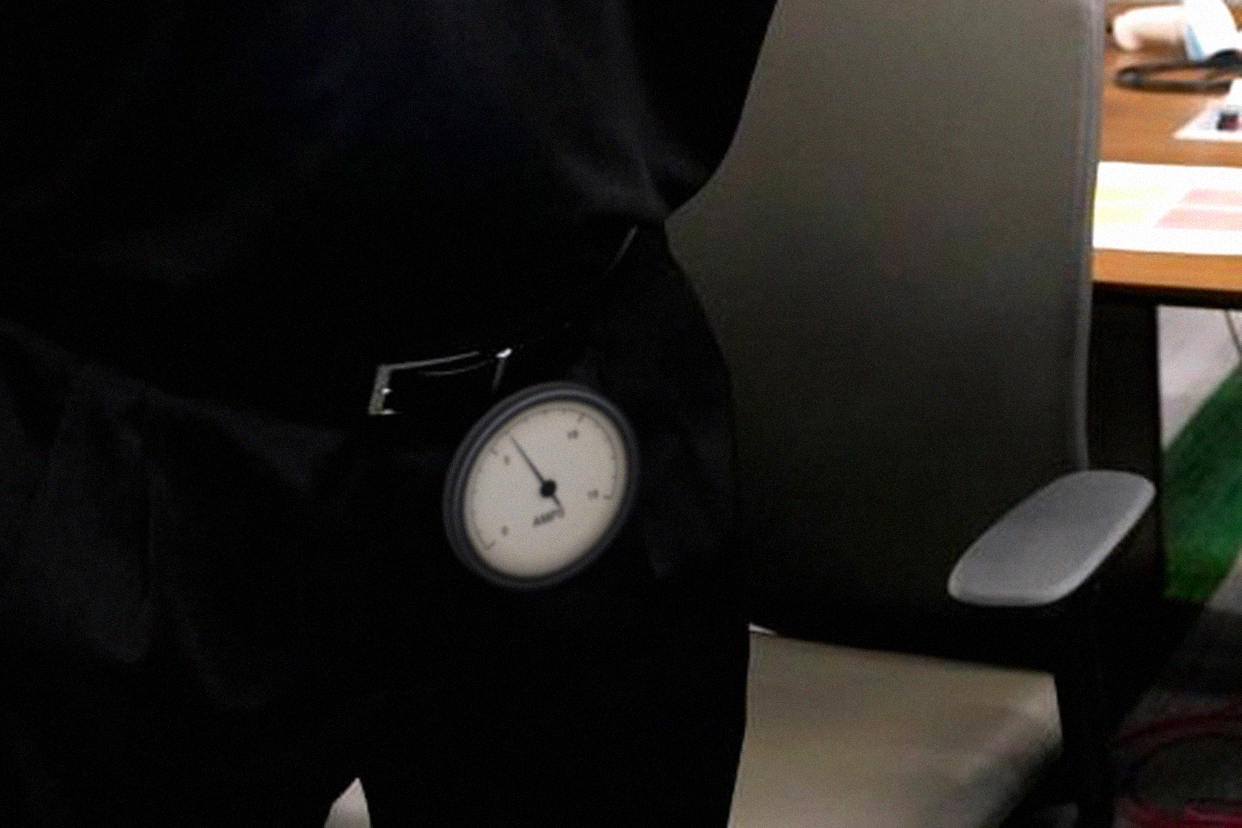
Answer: 6; A
